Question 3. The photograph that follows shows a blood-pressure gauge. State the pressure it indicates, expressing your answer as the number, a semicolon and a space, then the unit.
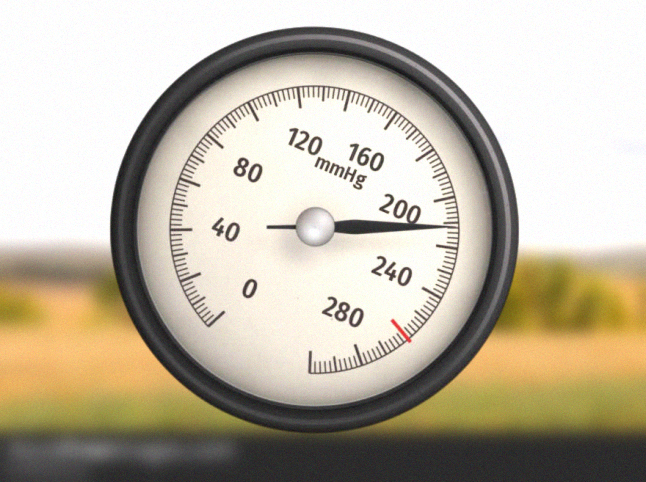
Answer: 212; mmHg
